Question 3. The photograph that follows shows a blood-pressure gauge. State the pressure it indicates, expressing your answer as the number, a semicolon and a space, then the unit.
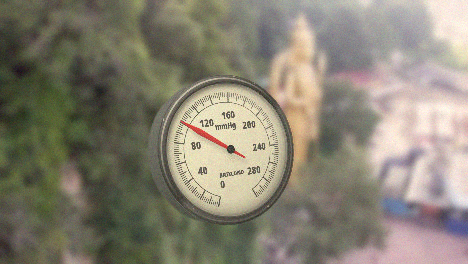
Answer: 100; mmHg
